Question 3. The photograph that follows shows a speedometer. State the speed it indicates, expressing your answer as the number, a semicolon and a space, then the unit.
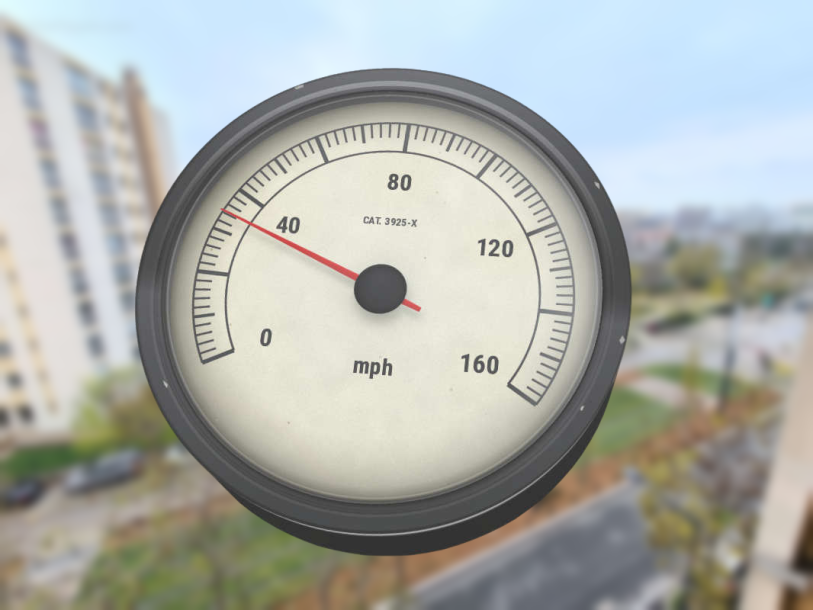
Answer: 34; mph
